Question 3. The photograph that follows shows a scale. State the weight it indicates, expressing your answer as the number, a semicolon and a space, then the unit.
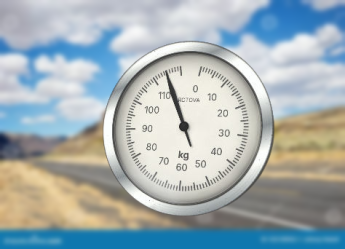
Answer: 115; kg
